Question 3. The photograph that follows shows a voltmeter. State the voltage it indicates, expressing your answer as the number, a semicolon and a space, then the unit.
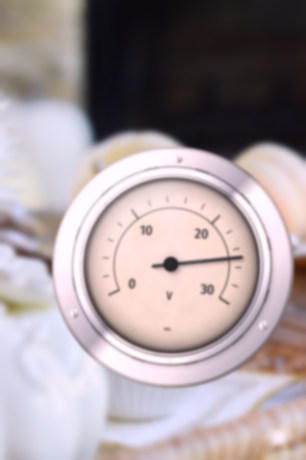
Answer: 25; V
